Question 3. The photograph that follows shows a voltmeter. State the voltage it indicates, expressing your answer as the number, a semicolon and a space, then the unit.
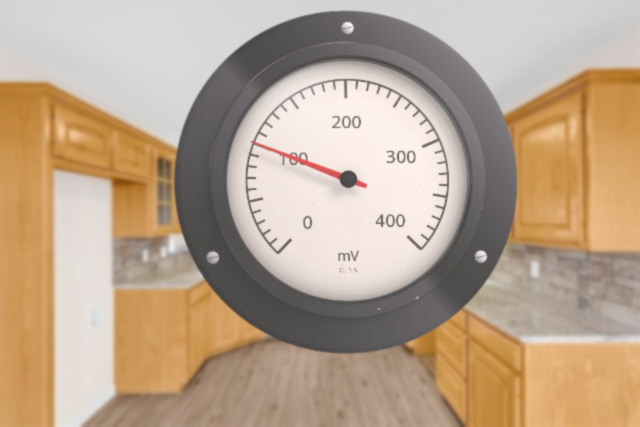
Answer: 100; mV
